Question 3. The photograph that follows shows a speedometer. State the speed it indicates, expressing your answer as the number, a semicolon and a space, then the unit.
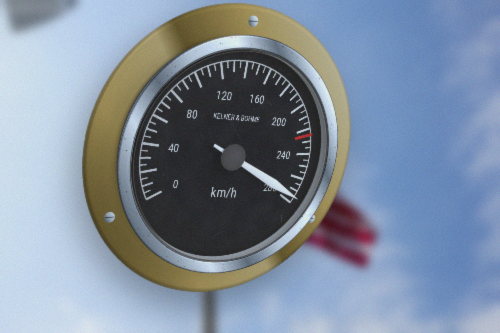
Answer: 275; km/h
